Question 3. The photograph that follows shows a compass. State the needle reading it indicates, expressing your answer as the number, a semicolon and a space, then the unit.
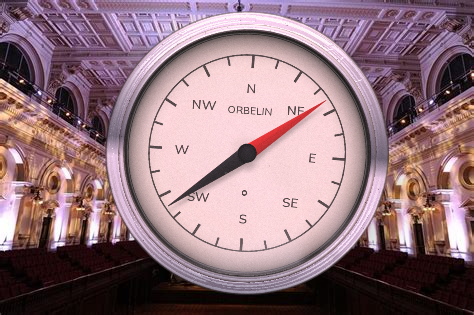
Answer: 52.5; °
